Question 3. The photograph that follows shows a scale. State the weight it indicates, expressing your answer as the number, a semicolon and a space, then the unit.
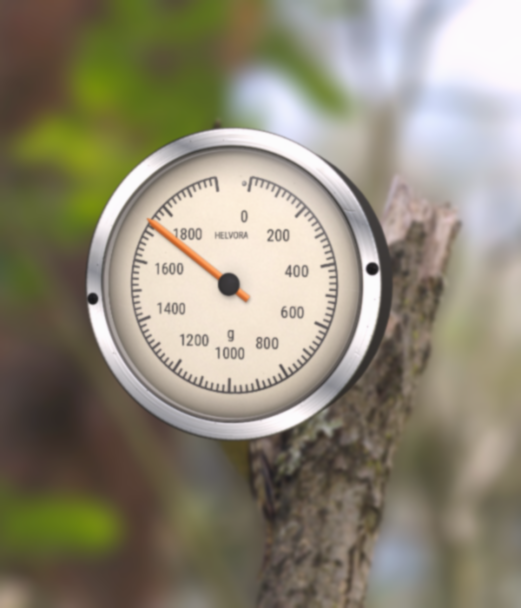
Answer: 1740; g
